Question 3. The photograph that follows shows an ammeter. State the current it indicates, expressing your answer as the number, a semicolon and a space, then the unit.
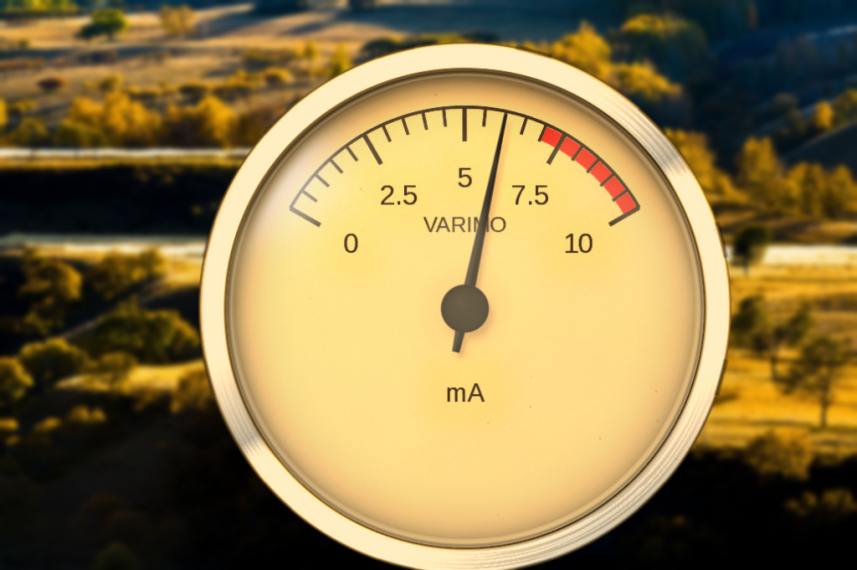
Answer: 6; mA
